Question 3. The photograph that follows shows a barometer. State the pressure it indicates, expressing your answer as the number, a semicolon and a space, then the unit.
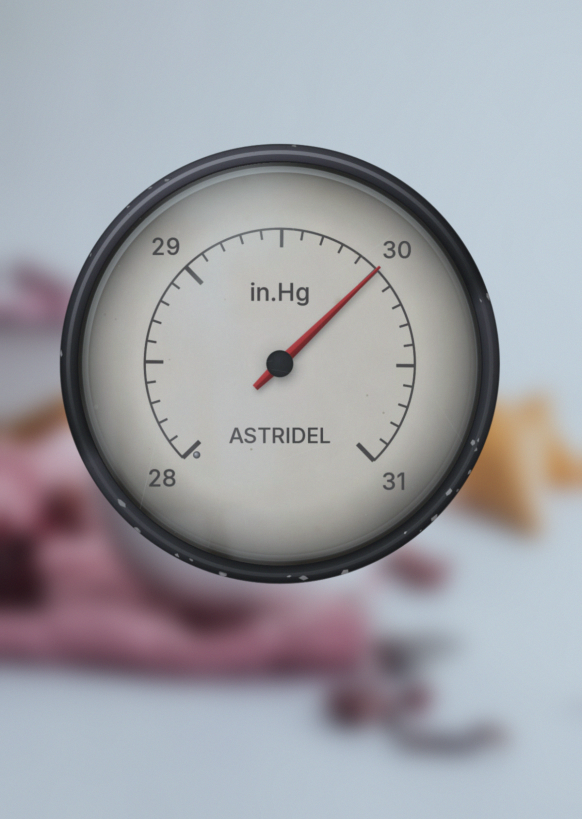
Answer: 30; inHg
